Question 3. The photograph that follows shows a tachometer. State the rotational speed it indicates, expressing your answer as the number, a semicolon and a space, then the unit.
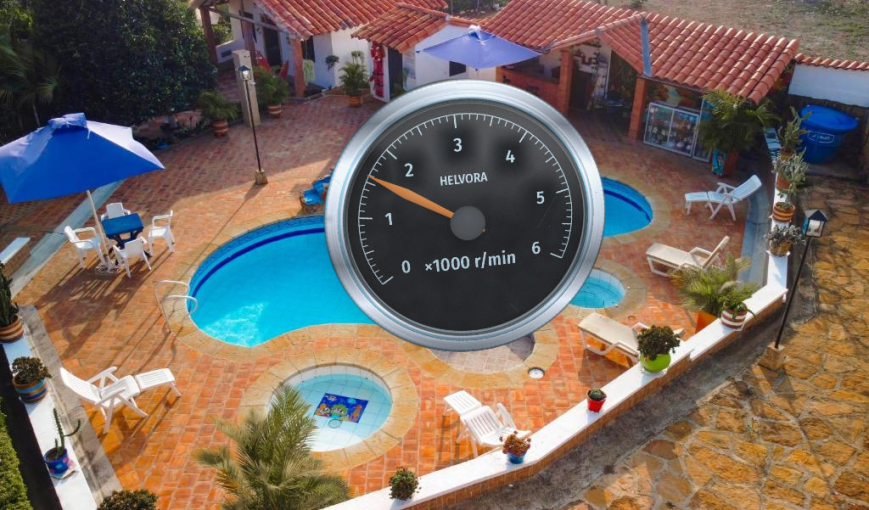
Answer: 1600; rpm
